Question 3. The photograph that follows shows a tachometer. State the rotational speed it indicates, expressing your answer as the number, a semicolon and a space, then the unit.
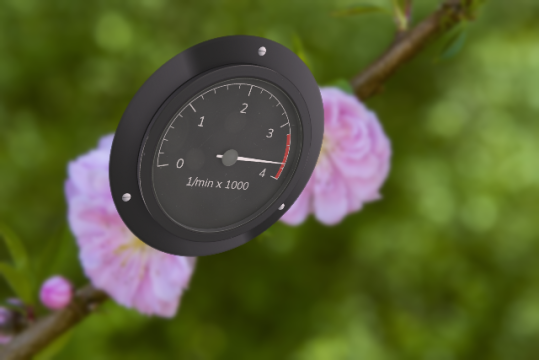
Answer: 3700; rpm
